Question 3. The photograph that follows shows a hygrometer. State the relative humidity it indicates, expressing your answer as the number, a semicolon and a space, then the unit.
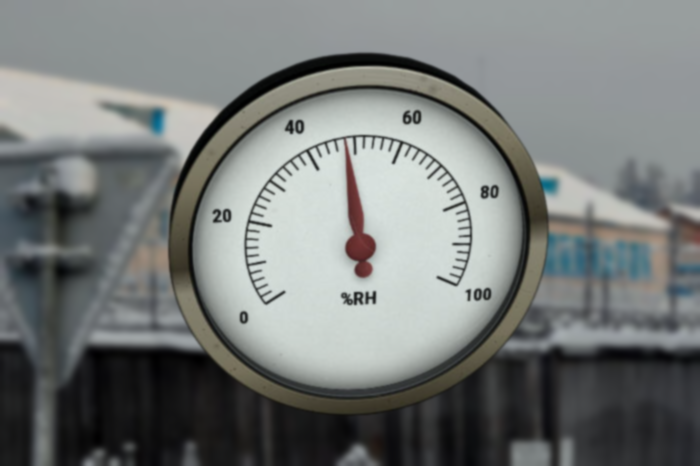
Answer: 48; %
